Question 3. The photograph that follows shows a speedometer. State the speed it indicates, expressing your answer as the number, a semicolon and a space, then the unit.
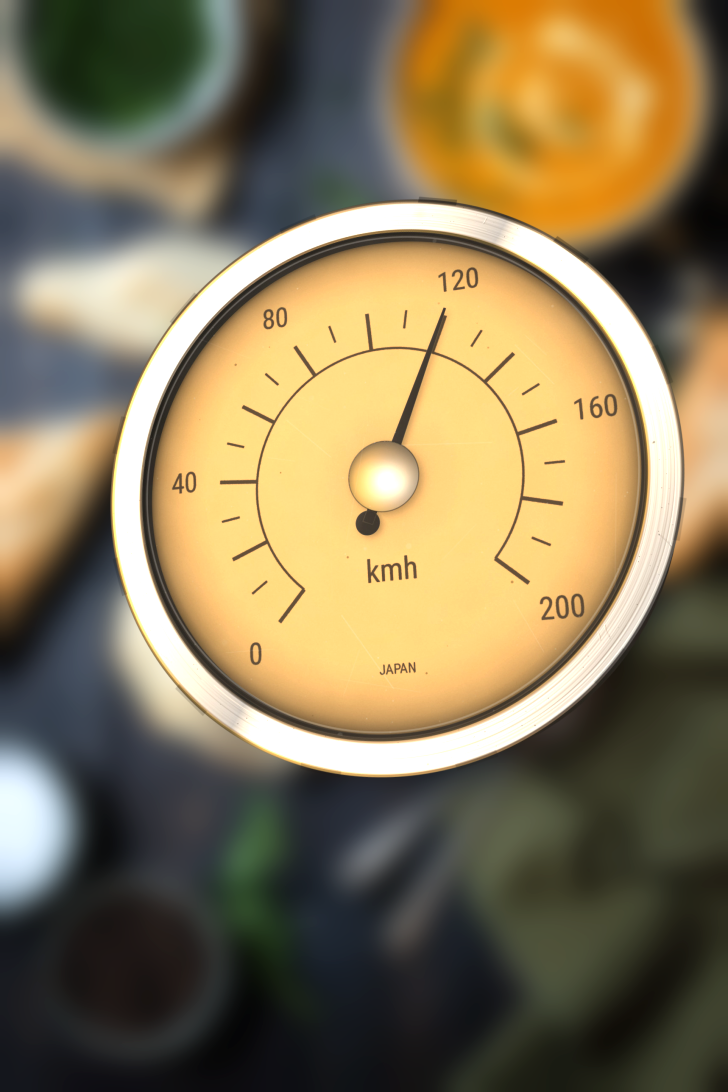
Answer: 120; km/h
